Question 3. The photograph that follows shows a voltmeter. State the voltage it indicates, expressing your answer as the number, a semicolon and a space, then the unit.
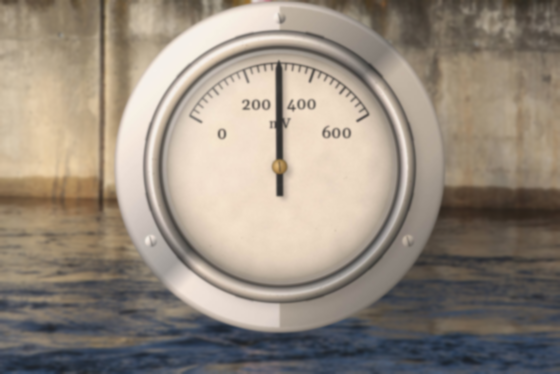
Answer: 300; mV
